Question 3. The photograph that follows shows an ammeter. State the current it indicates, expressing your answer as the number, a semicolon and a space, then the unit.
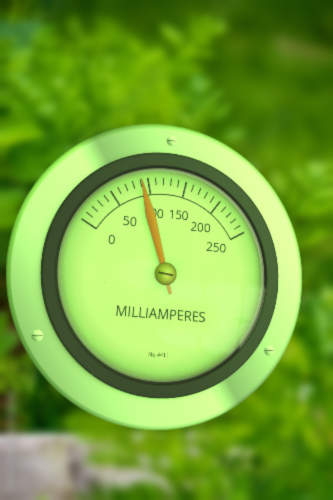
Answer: 90; mA
